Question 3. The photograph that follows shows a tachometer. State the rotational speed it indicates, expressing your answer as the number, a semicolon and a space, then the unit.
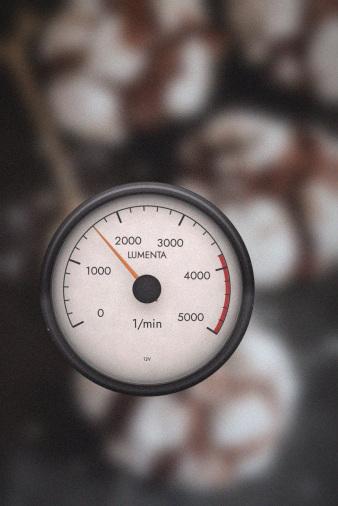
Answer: 1600; rpm
